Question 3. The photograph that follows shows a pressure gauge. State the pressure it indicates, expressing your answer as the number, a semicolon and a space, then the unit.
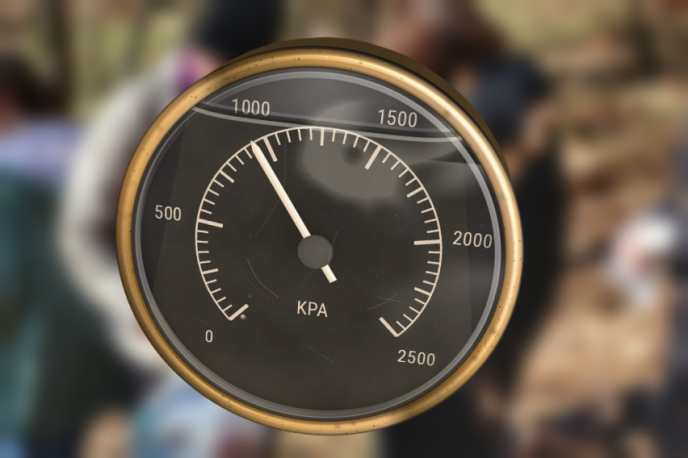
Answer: 950; kPa
